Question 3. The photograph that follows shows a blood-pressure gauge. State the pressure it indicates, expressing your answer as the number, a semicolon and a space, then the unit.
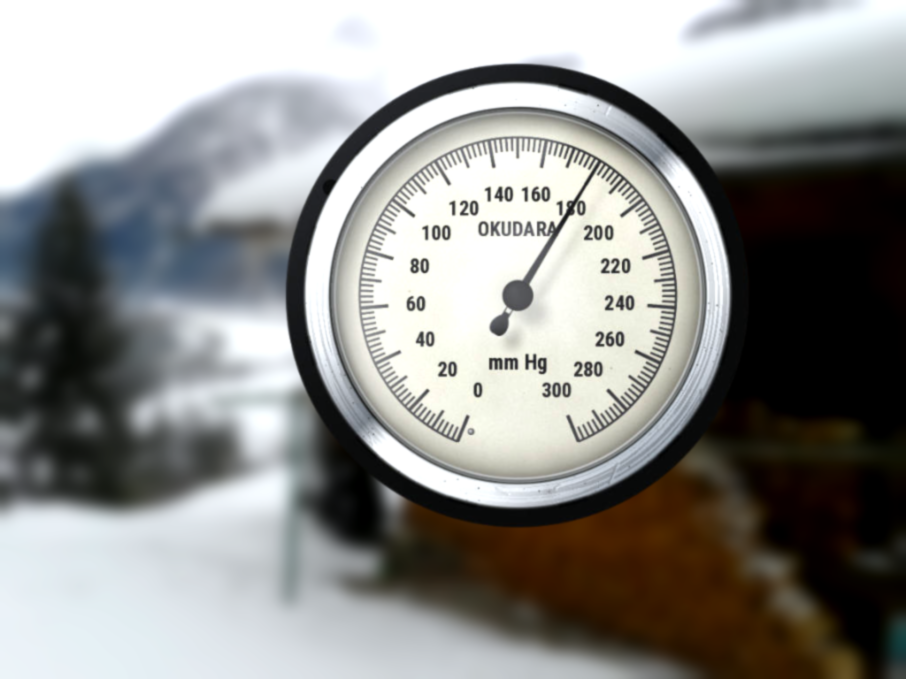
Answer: 180; mmHg
